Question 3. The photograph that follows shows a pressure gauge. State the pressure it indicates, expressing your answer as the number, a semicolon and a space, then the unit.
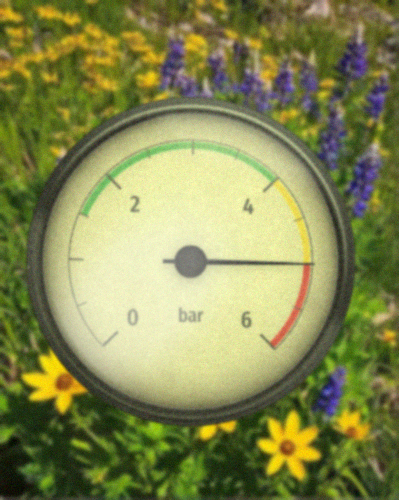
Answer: 5; bar
